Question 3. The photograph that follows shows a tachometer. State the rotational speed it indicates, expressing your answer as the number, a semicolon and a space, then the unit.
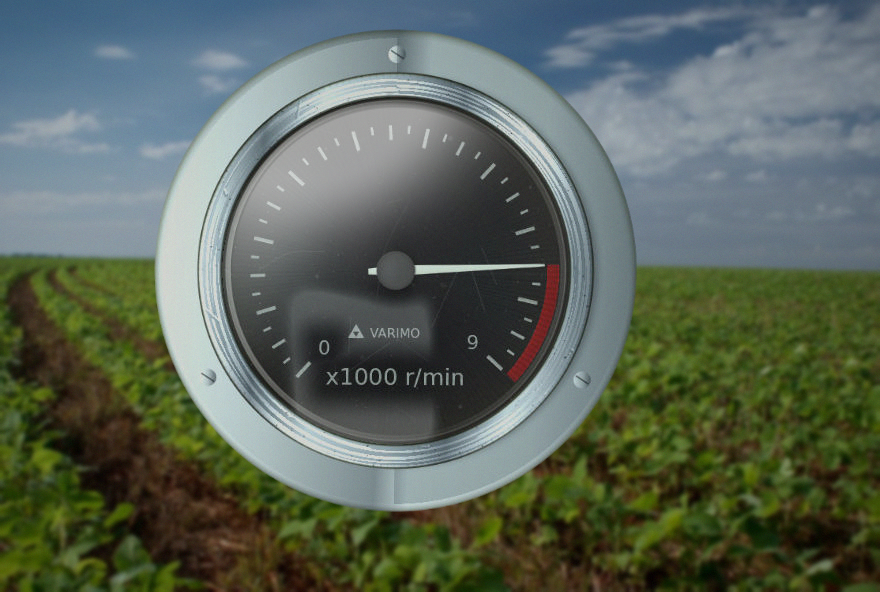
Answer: 7500; rpm
